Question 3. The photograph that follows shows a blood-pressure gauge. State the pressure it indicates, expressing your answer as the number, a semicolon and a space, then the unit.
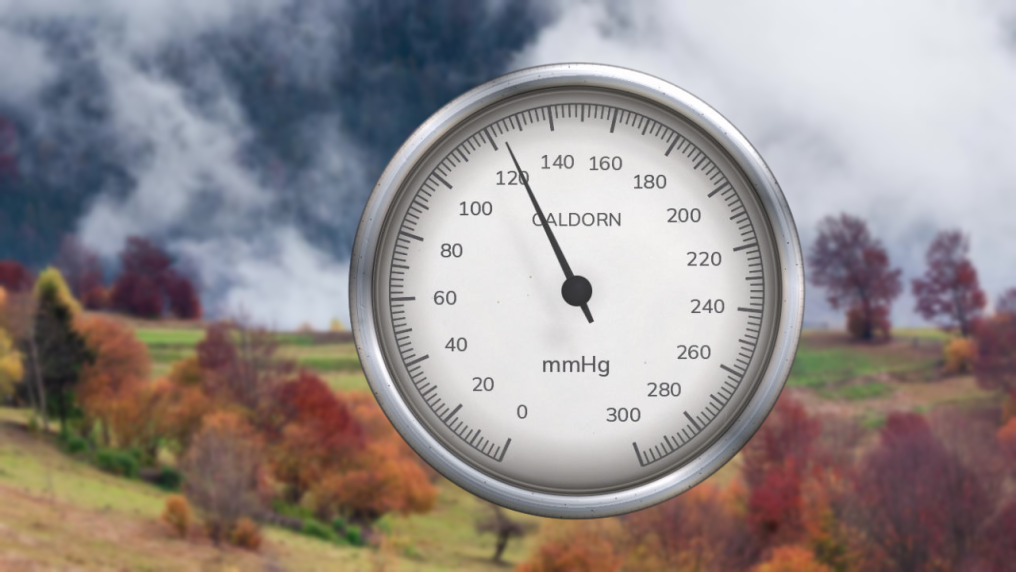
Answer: 124; mmHg
